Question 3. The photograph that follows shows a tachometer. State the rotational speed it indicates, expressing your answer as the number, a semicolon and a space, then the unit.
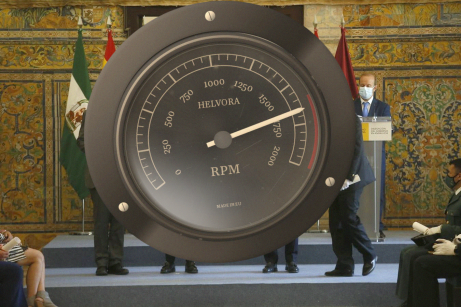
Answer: 1650; rpm
